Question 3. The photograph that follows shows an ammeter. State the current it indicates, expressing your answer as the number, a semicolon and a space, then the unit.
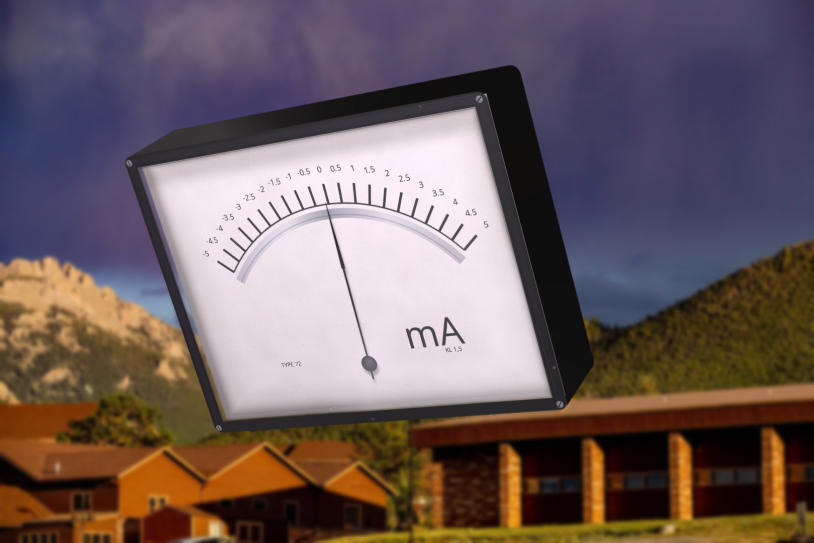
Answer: 0; mA
